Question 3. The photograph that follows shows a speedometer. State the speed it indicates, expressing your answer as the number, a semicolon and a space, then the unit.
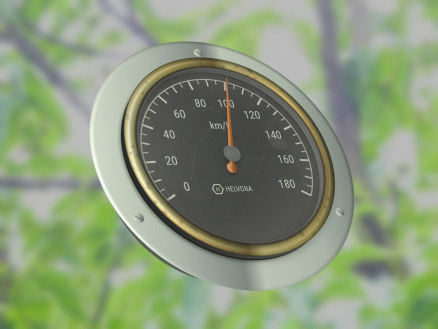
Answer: 100; km/h
